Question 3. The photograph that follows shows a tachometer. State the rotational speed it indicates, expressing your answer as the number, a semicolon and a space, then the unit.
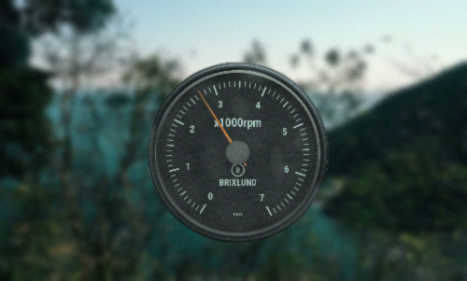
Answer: 2700; rpm
